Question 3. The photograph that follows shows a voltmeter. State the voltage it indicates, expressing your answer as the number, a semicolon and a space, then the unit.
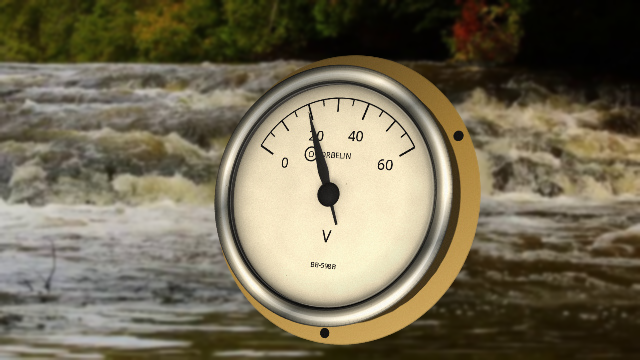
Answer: 20; V
